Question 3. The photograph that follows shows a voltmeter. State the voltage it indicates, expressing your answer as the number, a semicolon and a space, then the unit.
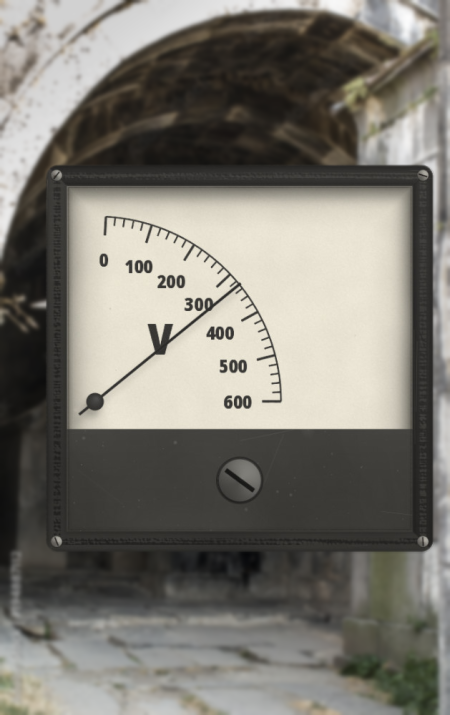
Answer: 330; V
